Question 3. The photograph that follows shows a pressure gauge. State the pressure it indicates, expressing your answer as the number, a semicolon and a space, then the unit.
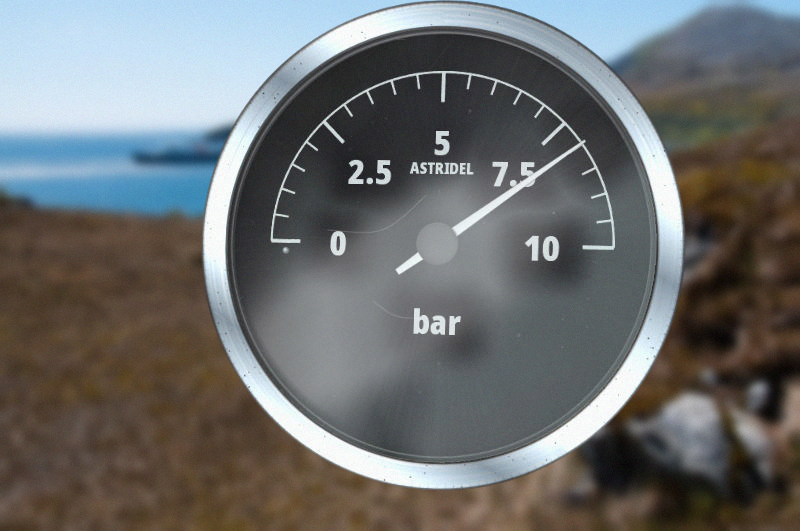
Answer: 8; bar
